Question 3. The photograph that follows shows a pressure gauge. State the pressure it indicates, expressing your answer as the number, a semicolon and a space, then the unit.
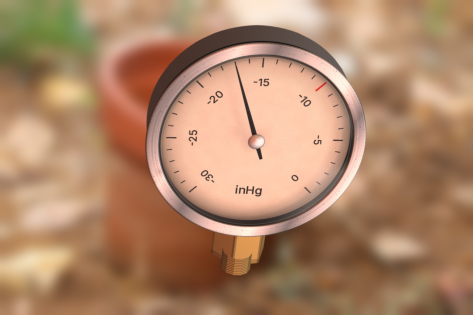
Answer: -17; inHg
